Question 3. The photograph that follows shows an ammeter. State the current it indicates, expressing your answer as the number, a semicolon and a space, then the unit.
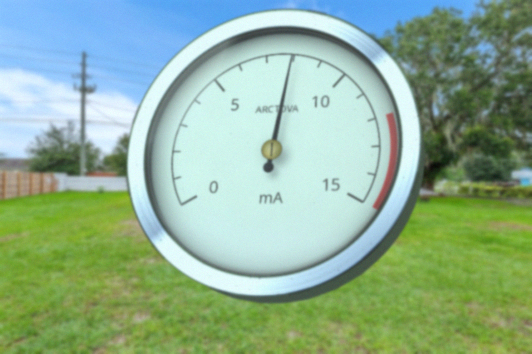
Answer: 8; mA
